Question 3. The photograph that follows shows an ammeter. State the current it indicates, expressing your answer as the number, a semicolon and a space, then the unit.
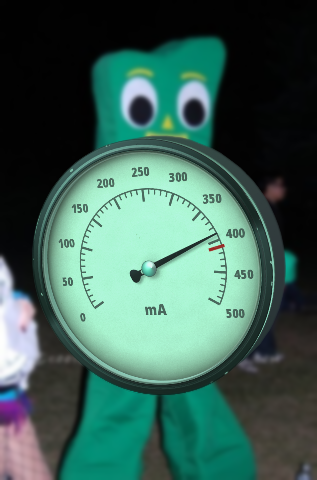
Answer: 390; mA
